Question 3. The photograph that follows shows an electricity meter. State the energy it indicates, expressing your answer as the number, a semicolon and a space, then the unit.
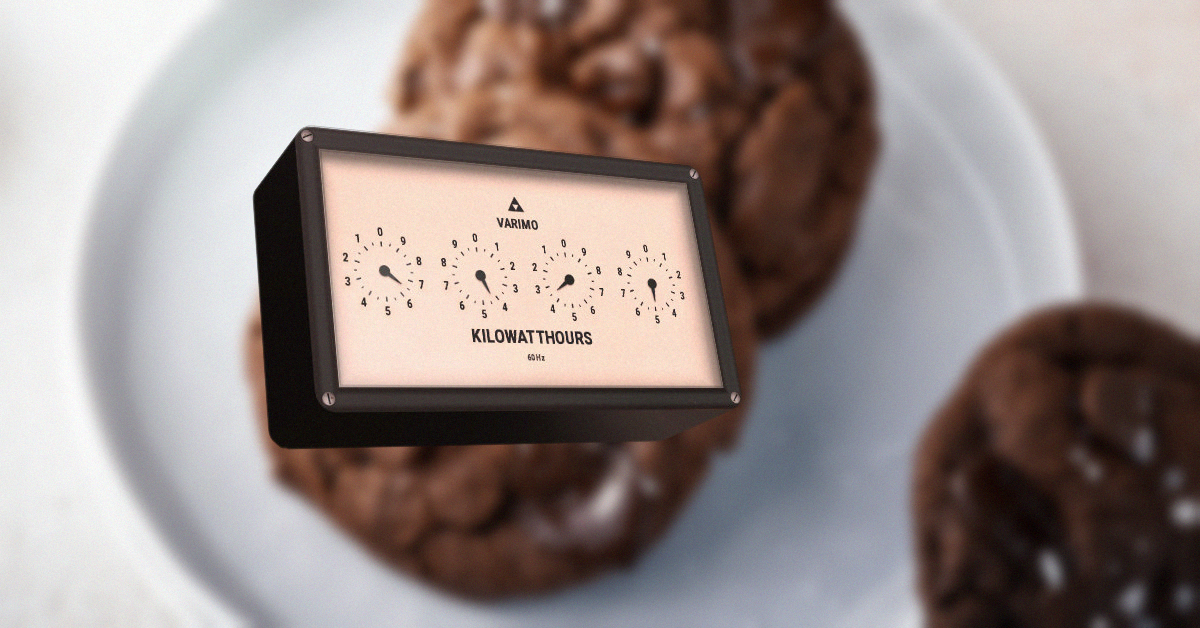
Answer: 6435; kWh
